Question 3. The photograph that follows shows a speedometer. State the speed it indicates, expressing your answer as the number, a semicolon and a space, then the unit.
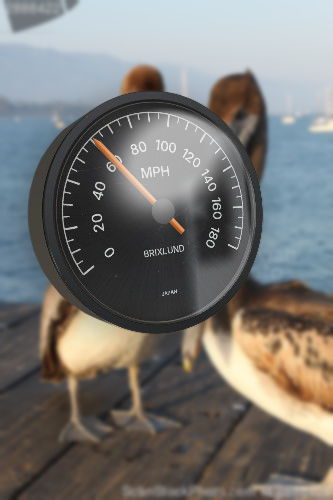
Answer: 60; mph
